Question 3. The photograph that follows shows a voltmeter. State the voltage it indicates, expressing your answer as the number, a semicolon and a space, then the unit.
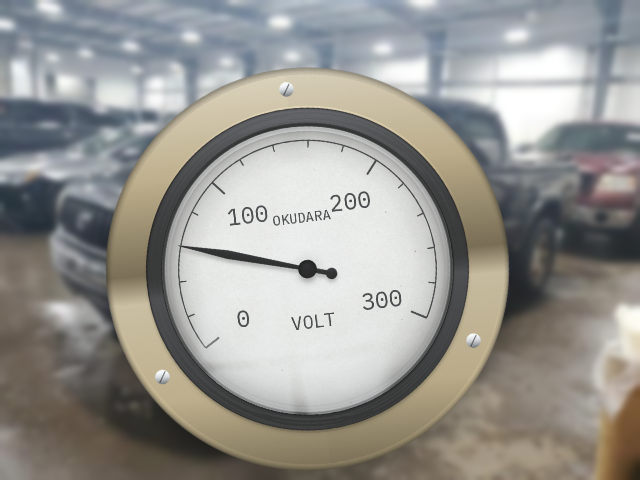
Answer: 60; V
